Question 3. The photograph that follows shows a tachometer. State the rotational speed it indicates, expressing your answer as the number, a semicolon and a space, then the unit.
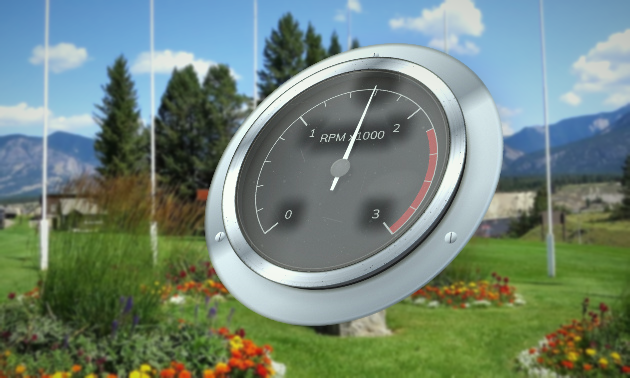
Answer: 1600; rpm
